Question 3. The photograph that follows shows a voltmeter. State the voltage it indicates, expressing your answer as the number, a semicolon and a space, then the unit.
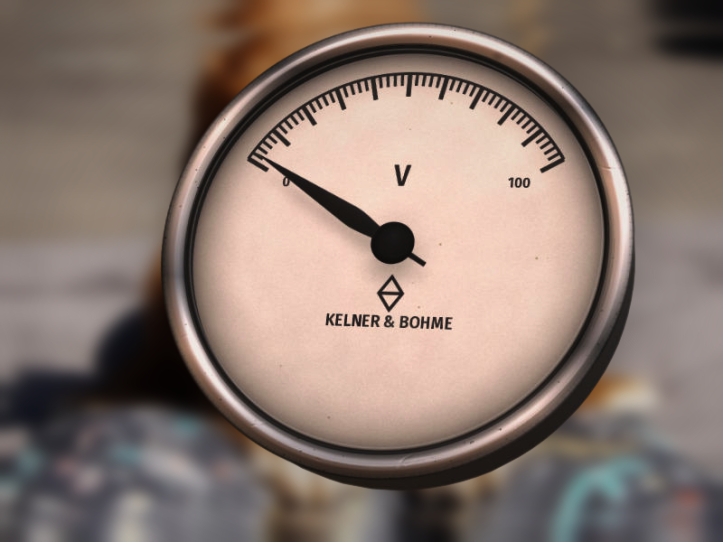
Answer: 2; V
